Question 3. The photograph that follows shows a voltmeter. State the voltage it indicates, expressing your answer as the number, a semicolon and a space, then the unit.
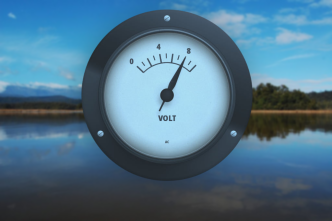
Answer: 8; V
